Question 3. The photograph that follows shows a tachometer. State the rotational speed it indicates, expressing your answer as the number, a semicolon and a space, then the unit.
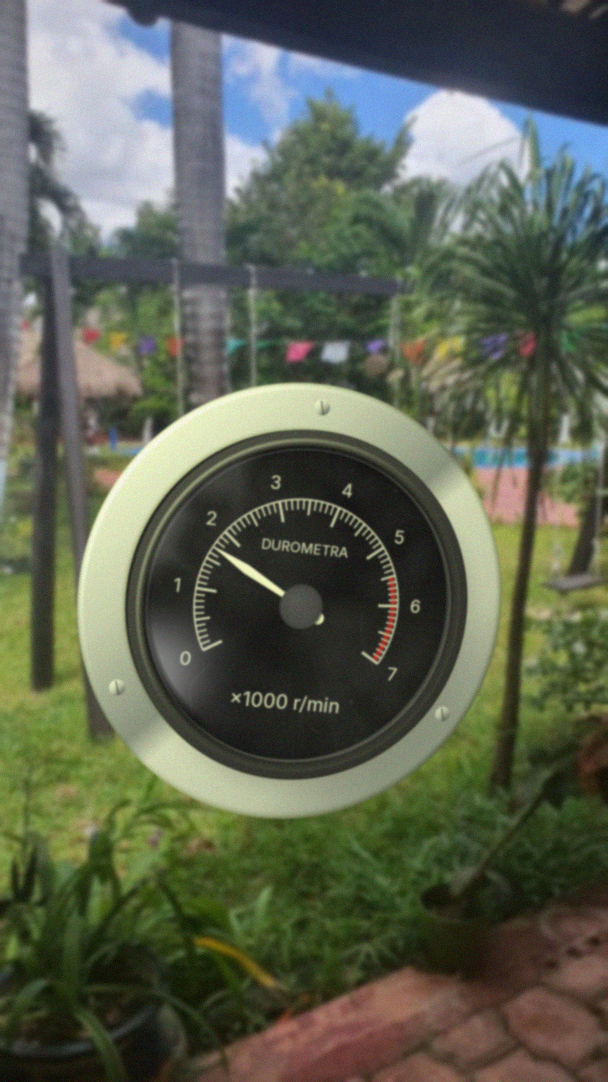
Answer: 1700; rpm
